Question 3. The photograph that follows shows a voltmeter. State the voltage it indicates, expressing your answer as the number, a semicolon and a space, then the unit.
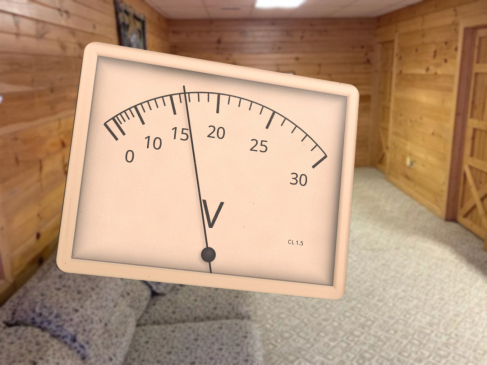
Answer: 16.5; V
